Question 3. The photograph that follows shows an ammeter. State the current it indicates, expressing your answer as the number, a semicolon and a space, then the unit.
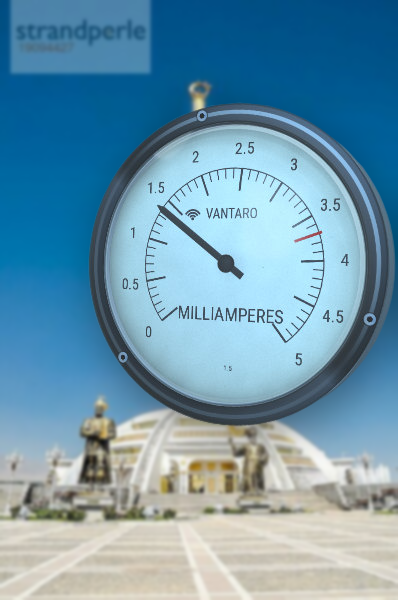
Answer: 1.4; mA
